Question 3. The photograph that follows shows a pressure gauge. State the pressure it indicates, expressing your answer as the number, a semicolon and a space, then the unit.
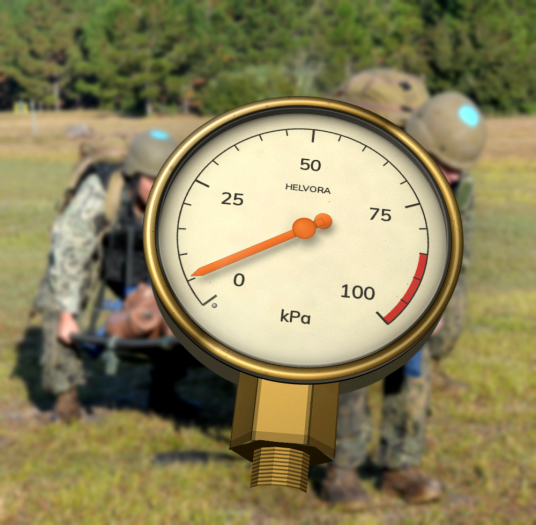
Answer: 5; kPa
